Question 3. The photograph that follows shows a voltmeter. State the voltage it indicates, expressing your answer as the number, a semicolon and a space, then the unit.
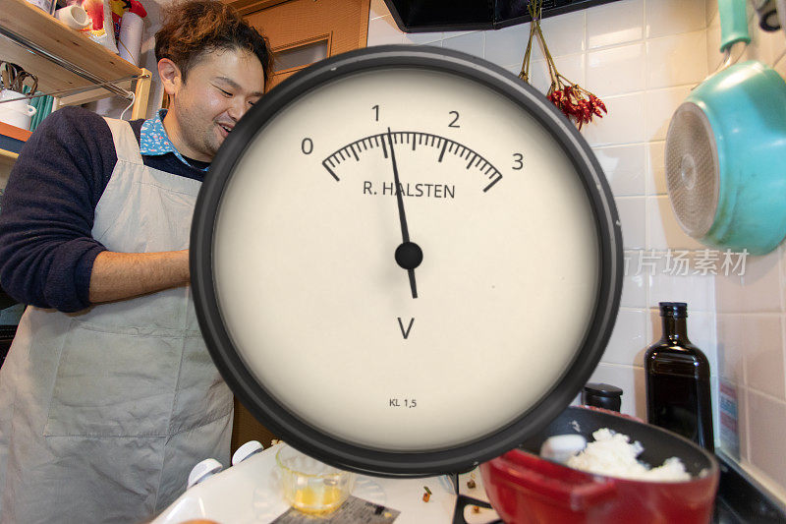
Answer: 1.1; V
